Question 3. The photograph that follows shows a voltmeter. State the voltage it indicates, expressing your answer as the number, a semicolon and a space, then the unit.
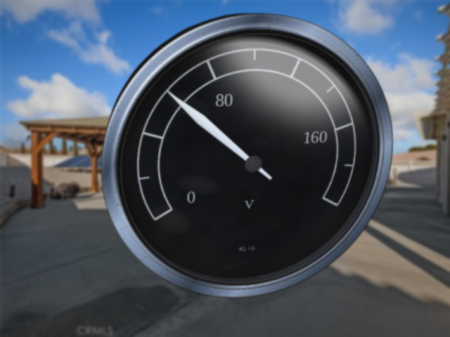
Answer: 60; V
